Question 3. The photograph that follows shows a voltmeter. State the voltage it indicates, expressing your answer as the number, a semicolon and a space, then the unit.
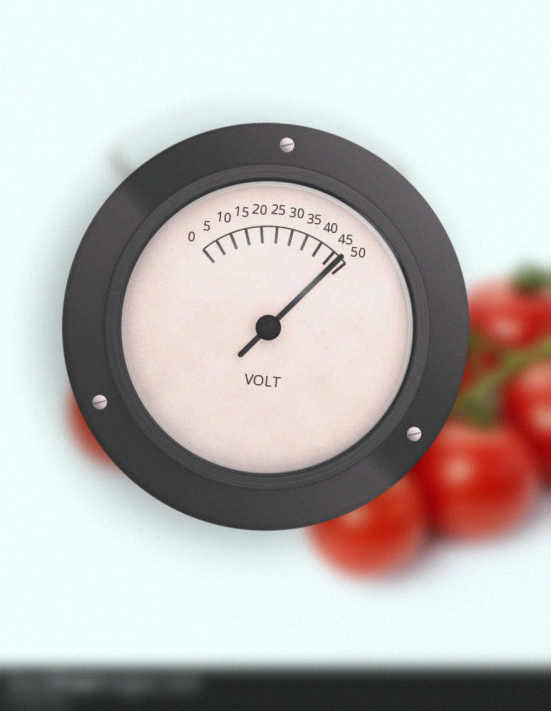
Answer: 47.5; V
